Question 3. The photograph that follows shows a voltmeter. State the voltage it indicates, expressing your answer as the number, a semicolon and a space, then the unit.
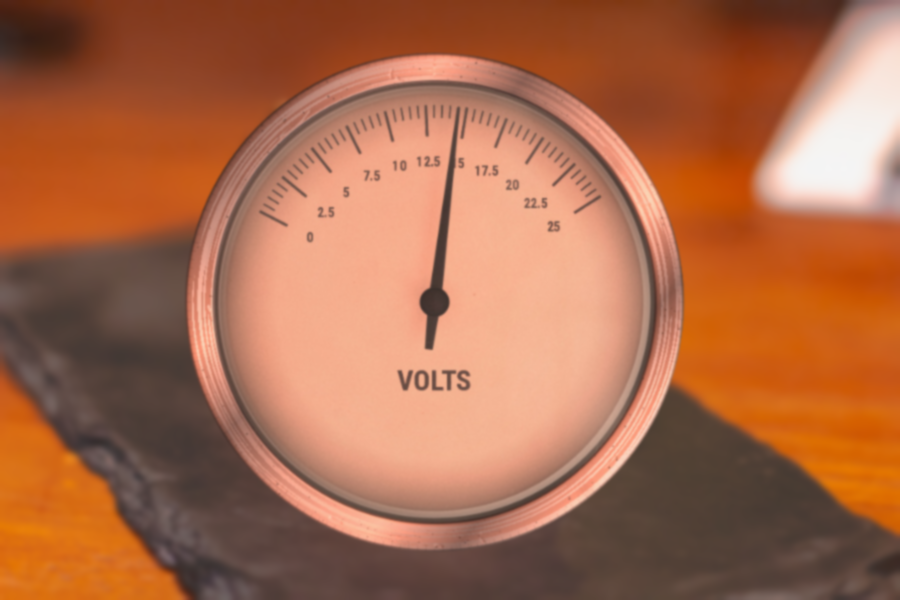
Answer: 14.5; V
